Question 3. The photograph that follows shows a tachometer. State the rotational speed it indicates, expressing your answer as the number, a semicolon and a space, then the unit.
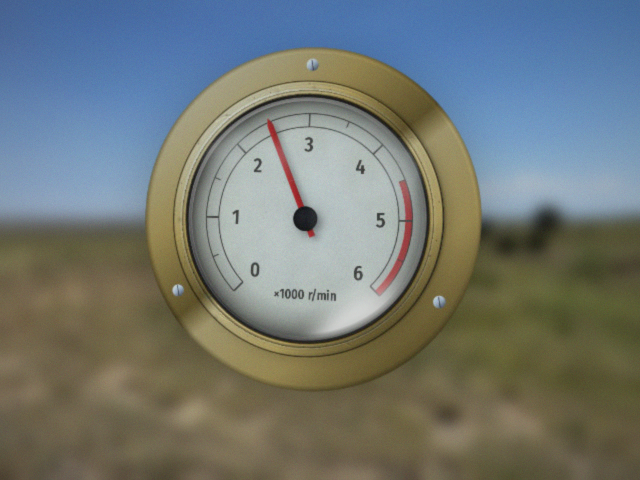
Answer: 2500; rpm
